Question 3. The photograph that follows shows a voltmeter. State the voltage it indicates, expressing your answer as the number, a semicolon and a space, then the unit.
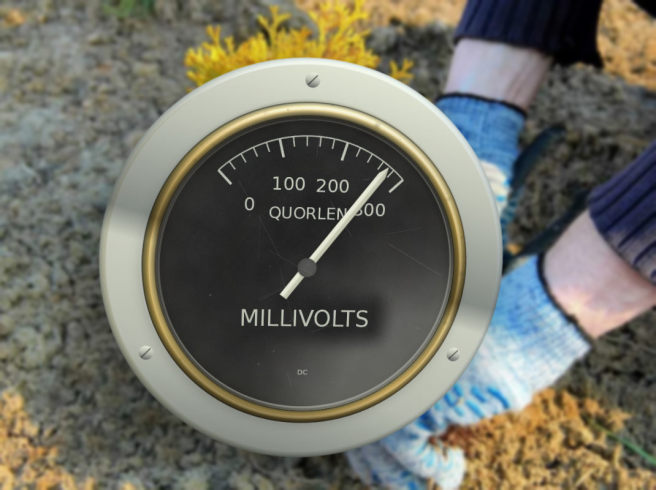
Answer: 270; mV
